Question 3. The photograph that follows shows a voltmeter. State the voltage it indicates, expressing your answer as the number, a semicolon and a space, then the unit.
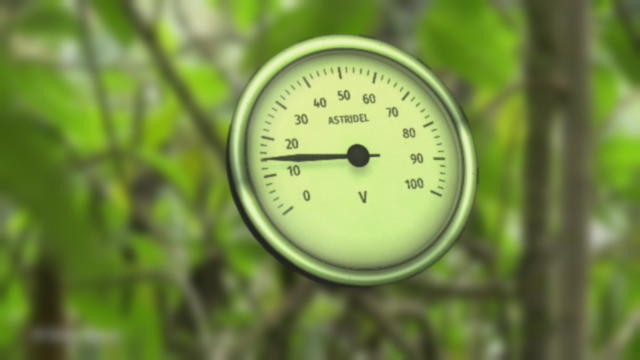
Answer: 14; V
